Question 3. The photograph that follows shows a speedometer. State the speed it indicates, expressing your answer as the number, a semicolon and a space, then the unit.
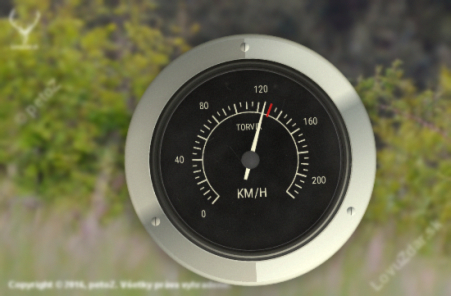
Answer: 125; km/h
